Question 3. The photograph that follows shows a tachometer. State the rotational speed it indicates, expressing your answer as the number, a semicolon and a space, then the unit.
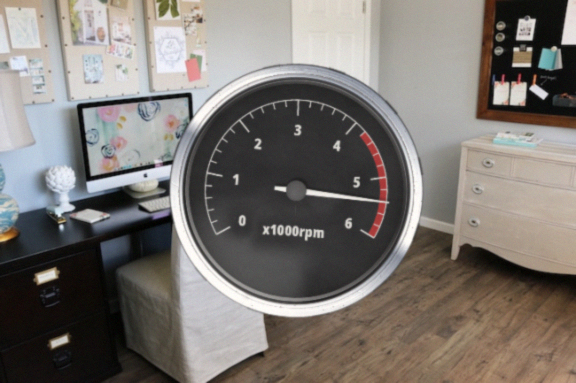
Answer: 5400; rpm
